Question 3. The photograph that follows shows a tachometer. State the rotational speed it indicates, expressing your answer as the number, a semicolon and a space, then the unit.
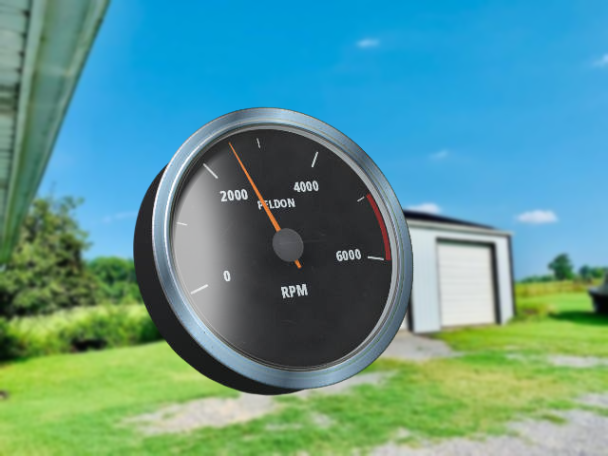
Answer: 2500; rpm
